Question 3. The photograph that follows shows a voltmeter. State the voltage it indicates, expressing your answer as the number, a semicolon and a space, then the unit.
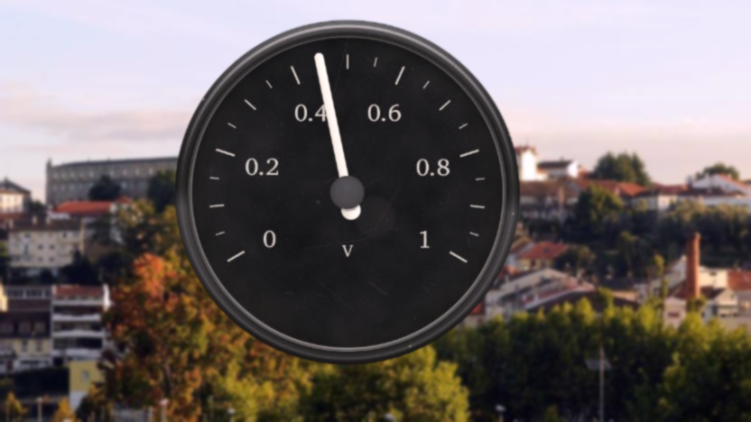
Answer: 0.45; V
